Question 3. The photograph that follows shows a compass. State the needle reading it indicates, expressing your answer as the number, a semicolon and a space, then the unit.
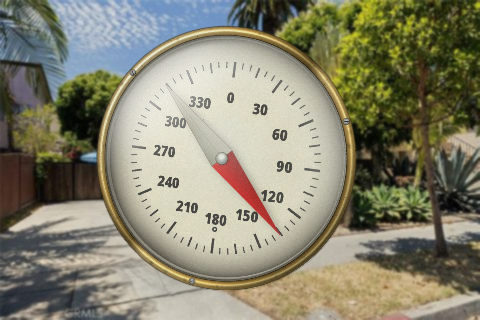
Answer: 135; °
